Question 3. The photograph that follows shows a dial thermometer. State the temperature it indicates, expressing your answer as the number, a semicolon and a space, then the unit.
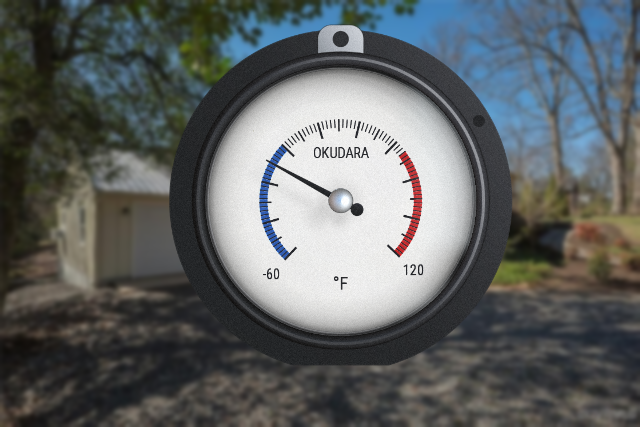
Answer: -10; °F
